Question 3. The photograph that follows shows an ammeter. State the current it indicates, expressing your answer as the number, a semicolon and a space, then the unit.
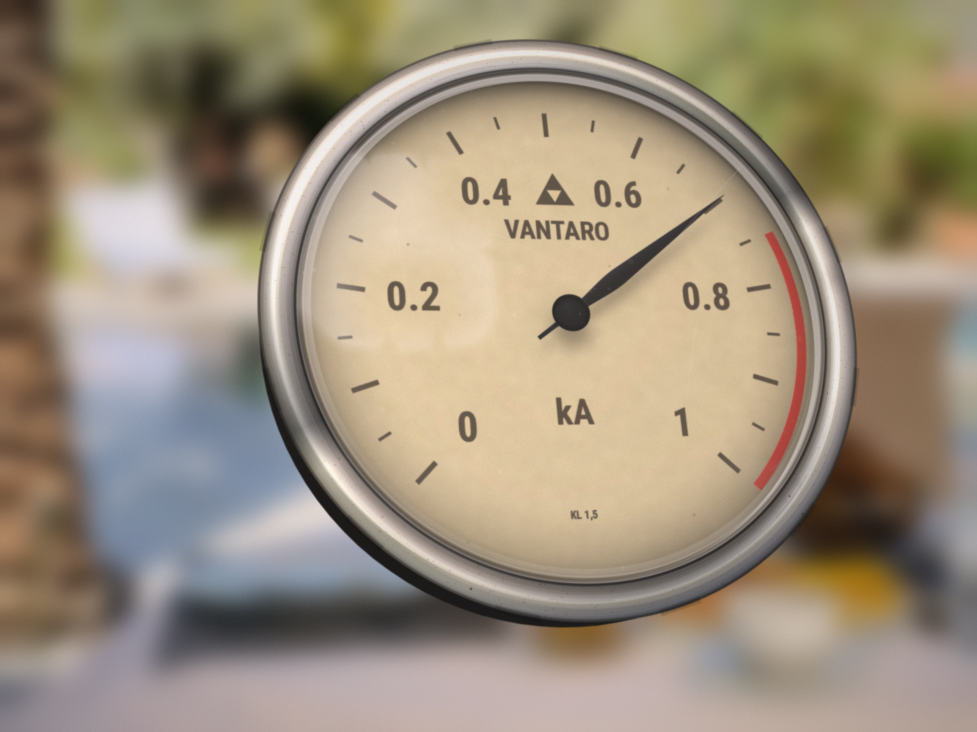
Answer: 0.7; kA
